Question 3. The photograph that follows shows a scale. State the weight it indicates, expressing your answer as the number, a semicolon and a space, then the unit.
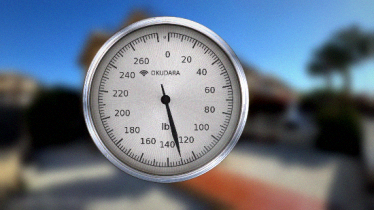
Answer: 130; lb
